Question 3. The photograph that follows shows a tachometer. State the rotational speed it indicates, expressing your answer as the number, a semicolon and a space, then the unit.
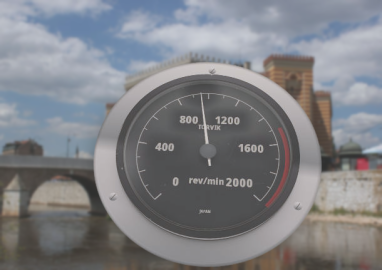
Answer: 950; rpm
